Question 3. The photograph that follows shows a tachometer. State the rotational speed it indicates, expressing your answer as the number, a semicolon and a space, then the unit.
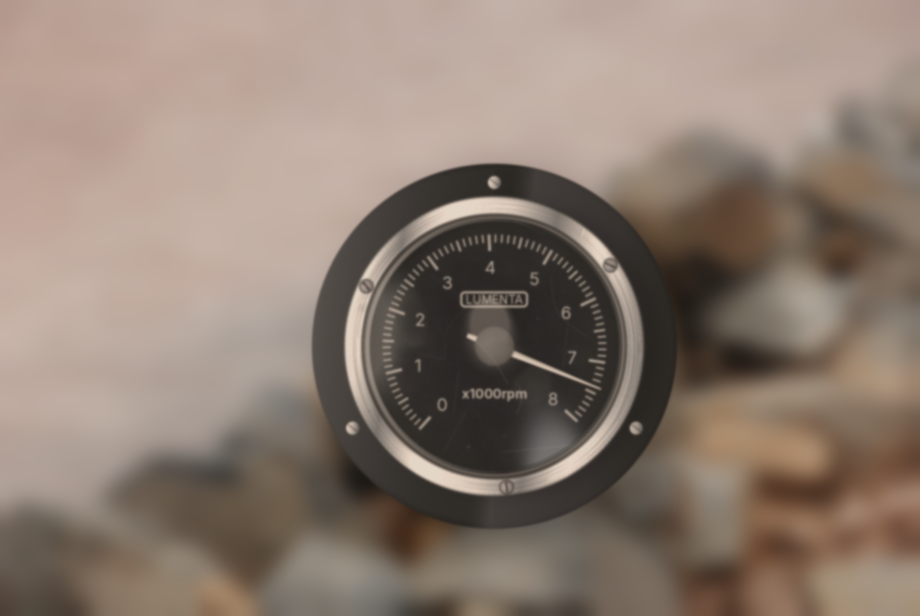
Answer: 7400; rpm
